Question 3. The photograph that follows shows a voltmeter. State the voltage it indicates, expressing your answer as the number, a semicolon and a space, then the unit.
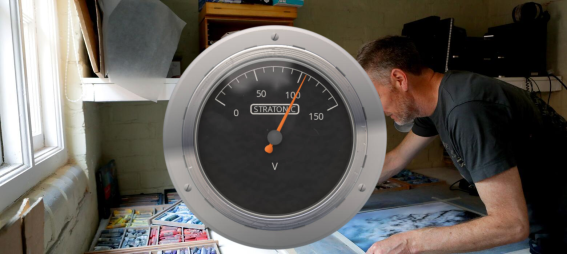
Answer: 105; V
